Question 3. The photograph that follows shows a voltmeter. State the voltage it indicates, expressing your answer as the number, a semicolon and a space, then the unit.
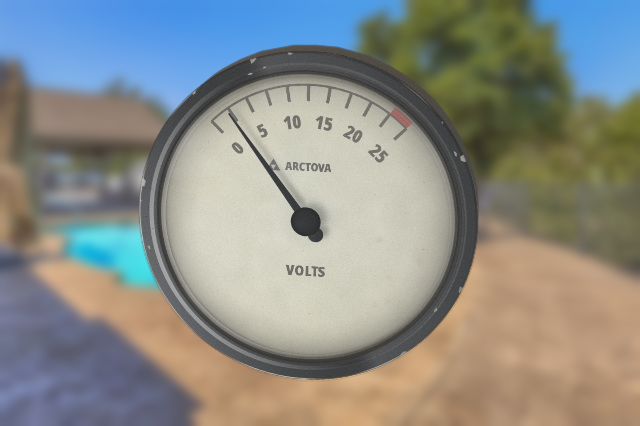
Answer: 2.5; V
